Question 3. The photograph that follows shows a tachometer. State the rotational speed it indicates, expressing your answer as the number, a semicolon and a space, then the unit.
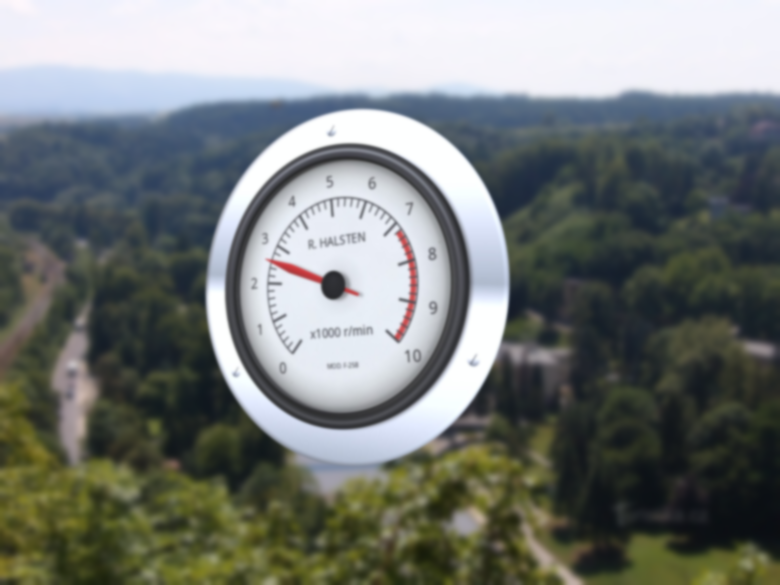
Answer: 2600; rpm
